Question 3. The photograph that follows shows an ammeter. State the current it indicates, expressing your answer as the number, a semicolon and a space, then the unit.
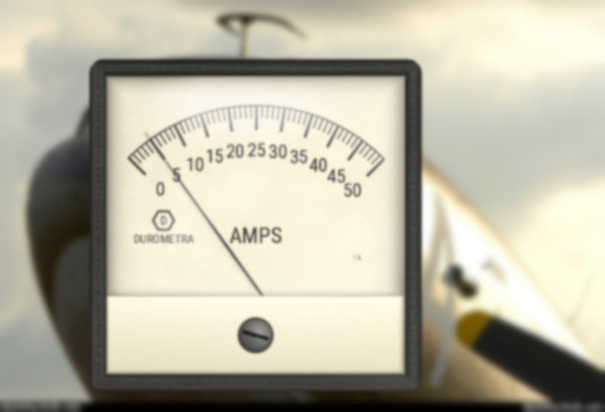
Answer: 5; A
